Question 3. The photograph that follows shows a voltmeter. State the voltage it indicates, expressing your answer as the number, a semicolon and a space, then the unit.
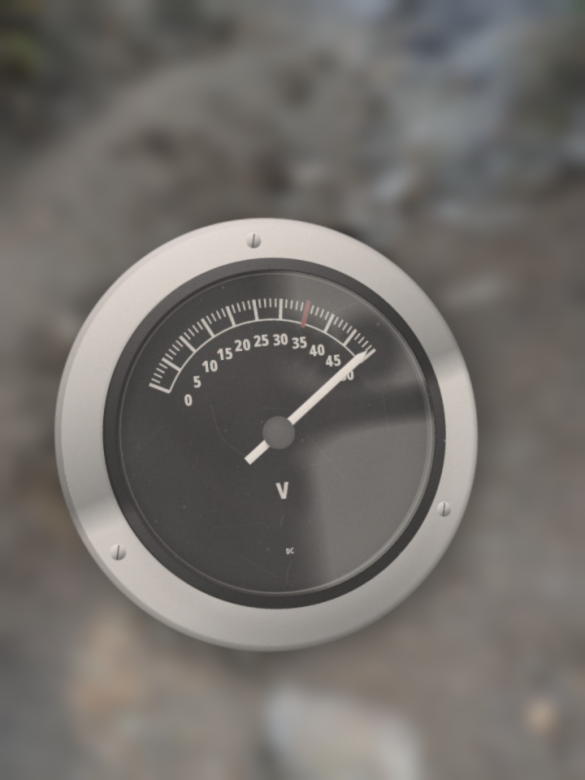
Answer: 49; V
